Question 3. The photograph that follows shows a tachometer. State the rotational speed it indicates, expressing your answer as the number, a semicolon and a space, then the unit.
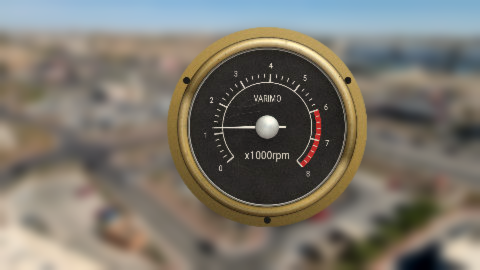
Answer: 1200; rpm
